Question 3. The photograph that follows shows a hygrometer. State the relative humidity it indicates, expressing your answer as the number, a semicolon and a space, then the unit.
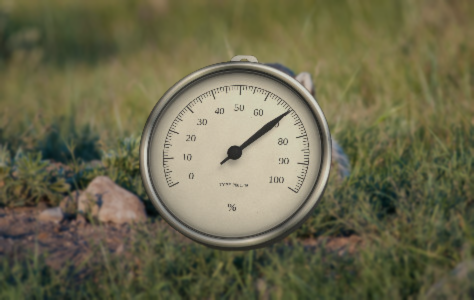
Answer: 70; %
